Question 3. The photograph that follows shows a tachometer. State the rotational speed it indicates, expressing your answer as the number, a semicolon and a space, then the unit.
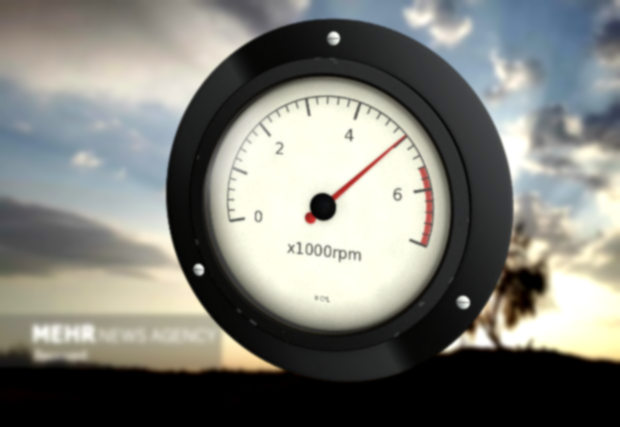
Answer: 5000; rpm
